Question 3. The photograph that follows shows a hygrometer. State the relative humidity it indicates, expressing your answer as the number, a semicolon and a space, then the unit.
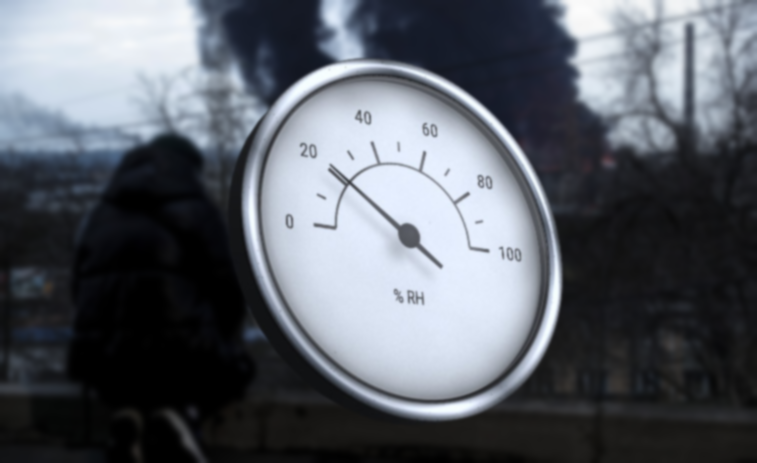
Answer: 20; %
